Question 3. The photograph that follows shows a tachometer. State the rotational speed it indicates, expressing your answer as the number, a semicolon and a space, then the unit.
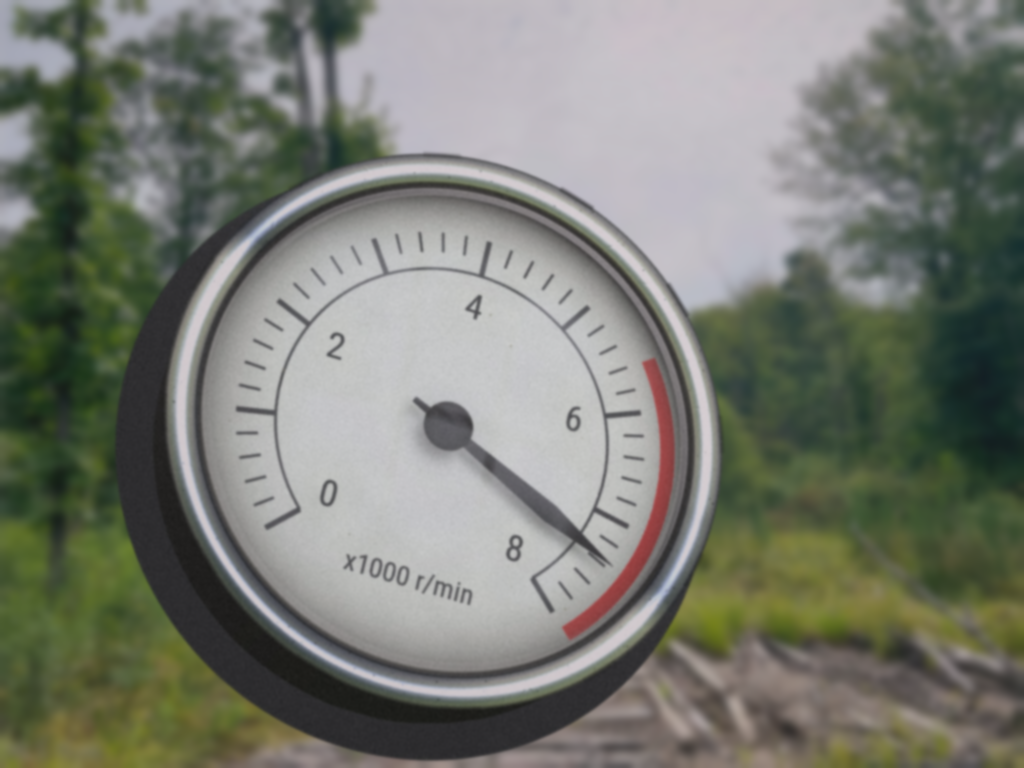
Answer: 7400; rpm
